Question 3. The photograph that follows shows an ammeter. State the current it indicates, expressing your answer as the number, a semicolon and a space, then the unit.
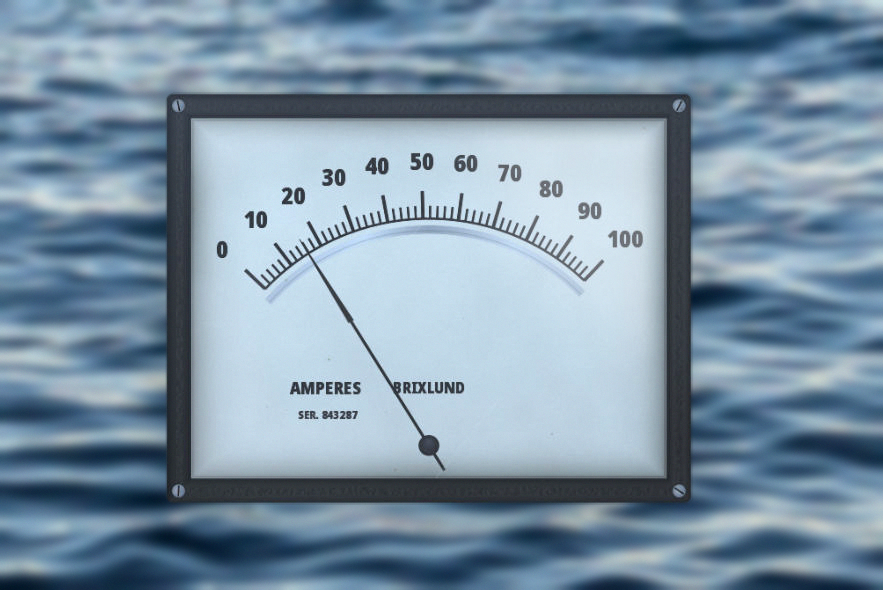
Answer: 16; A
